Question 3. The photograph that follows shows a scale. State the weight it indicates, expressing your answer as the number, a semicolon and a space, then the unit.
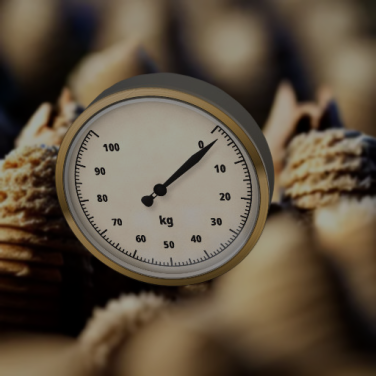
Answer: 2; kg
